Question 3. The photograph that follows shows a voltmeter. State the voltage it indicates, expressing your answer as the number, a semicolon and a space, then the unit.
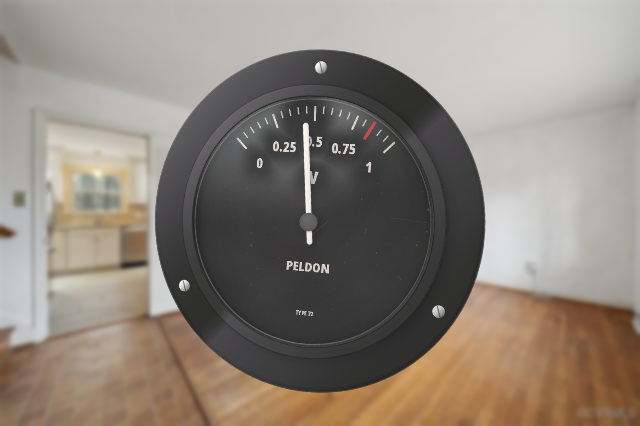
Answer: 0.45; V
